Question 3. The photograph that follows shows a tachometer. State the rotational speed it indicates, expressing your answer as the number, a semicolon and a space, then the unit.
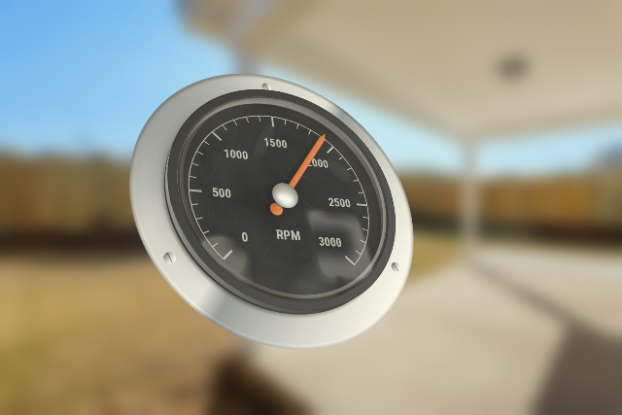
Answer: 1900; rpm
